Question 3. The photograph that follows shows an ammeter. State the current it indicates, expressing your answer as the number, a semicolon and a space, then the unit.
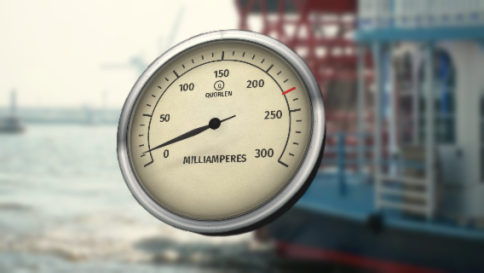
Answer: 10; mA
